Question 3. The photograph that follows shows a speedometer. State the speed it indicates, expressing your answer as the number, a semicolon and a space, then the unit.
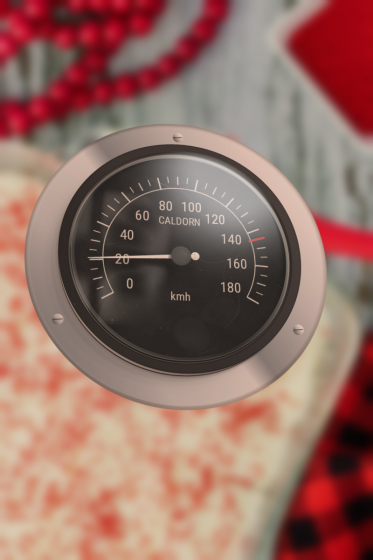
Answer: 20; km/h
